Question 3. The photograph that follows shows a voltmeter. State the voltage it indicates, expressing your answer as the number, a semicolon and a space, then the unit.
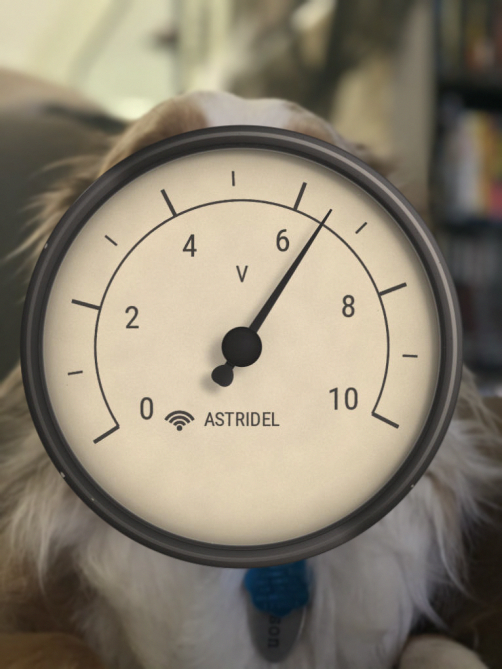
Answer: 6.5; V
